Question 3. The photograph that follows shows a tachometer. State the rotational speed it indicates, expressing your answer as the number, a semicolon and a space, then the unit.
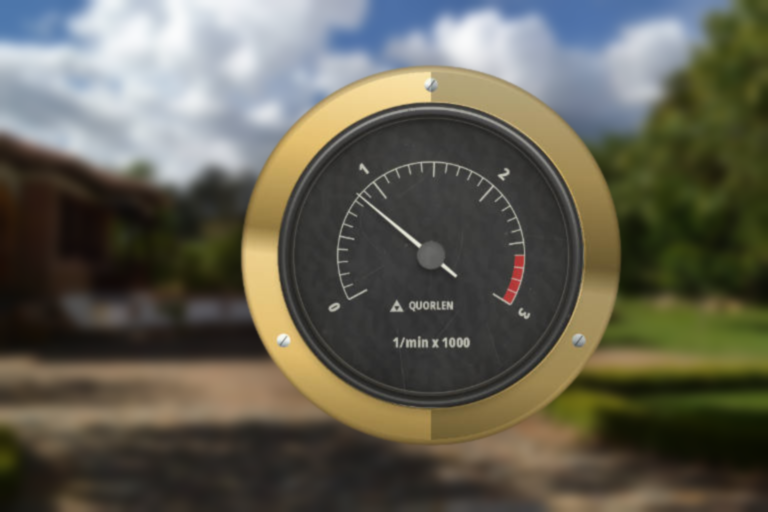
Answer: 850; rpm
